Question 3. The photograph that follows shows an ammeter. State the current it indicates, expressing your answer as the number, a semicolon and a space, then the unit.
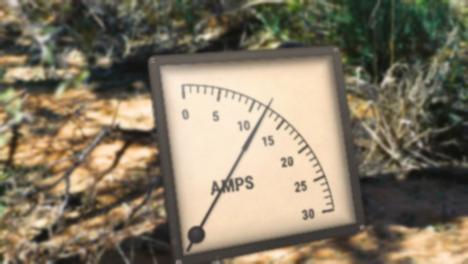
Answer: 12; A
